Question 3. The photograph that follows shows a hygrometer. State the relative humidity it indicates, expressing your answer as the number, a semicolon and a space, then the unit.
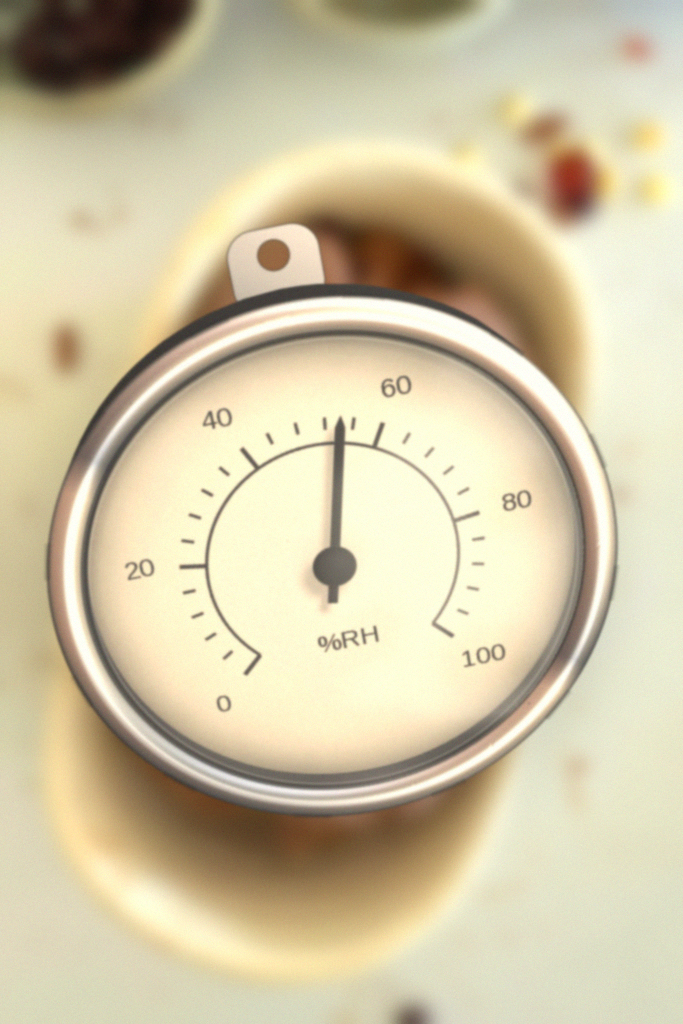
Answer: 54; %
